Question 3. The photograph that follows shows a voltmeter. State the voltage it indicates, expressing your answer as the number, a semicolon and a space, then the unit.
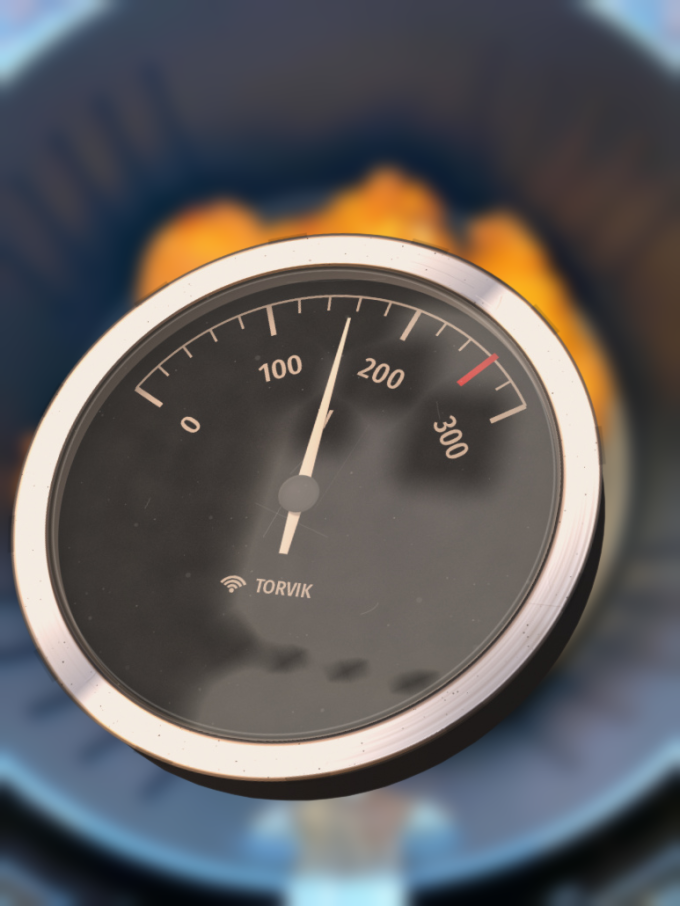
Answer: 160; V
